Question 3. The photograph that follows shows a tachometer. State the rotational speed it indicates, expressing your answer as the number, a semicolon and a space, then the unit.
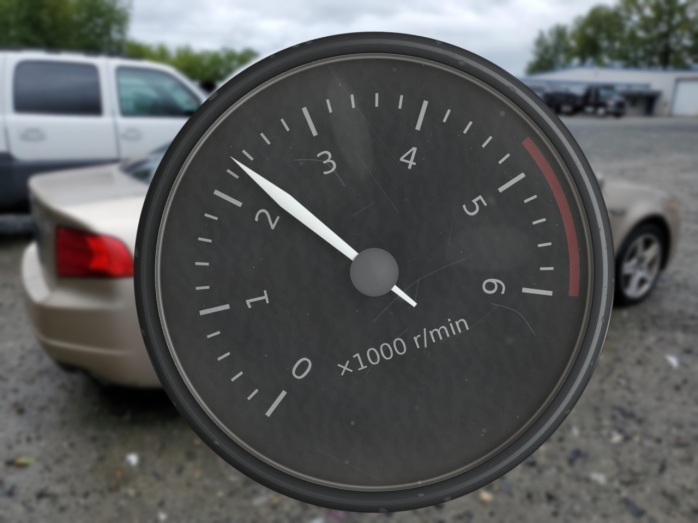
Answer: 2300; rpm
